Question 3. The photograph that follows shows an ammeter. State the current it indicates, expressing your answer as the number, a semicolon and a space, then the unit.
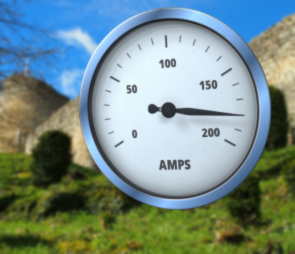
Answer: 180; A
